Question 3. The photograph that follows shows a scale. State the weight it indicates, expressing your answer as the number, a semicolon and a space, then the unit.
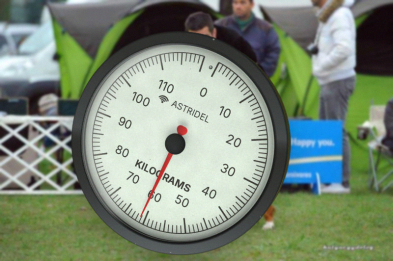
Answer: 61; kg
